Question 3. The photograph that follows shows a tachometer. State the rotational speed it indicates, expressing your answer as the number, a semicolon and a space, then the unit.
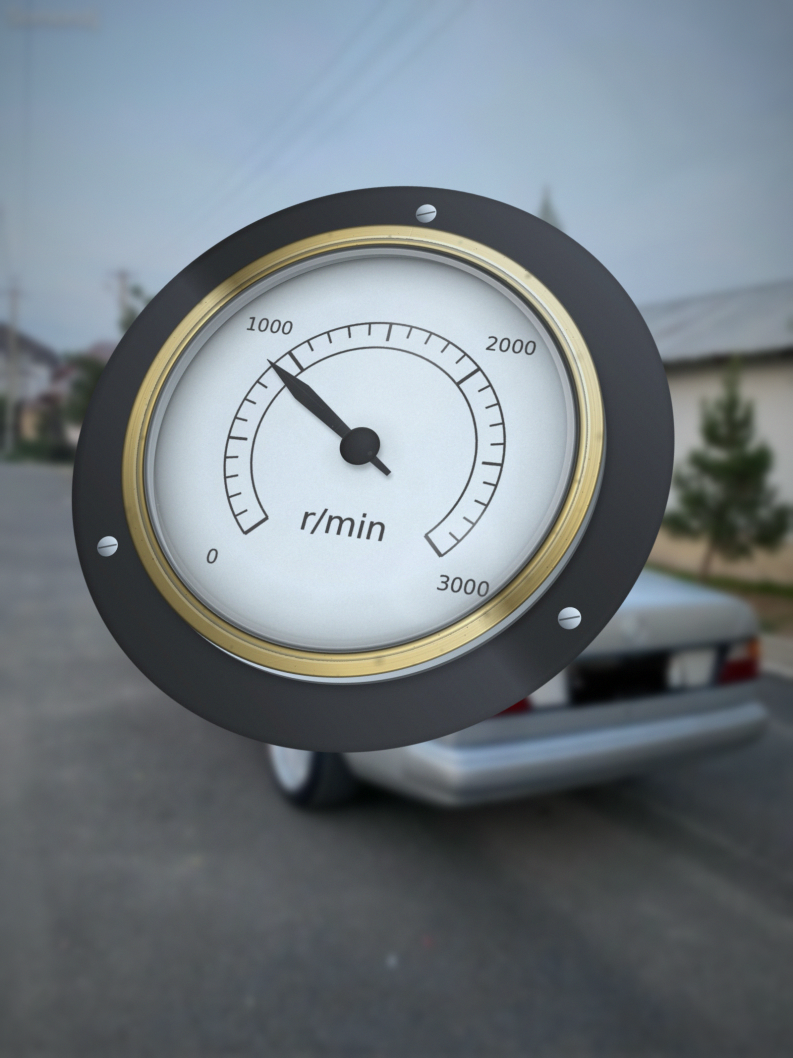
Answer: 900; rpm
